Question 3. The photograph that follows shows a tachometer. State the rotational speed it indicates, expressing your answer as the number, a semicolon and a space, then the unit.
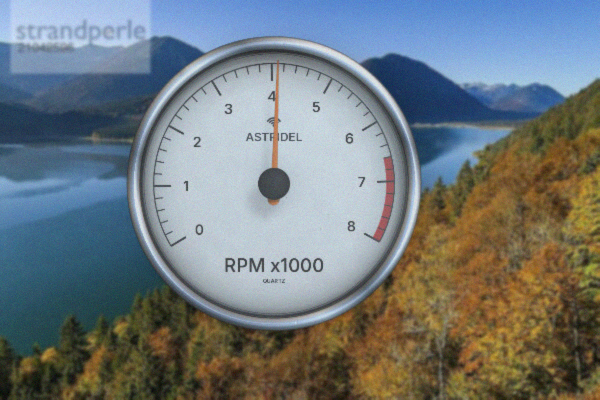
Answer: 4100; rpm
